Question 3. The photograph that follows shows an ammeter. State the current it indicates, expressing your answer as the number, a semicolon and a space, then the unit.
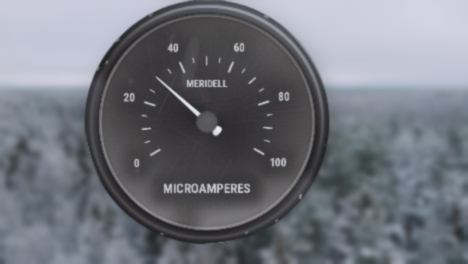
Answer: 30; µA
